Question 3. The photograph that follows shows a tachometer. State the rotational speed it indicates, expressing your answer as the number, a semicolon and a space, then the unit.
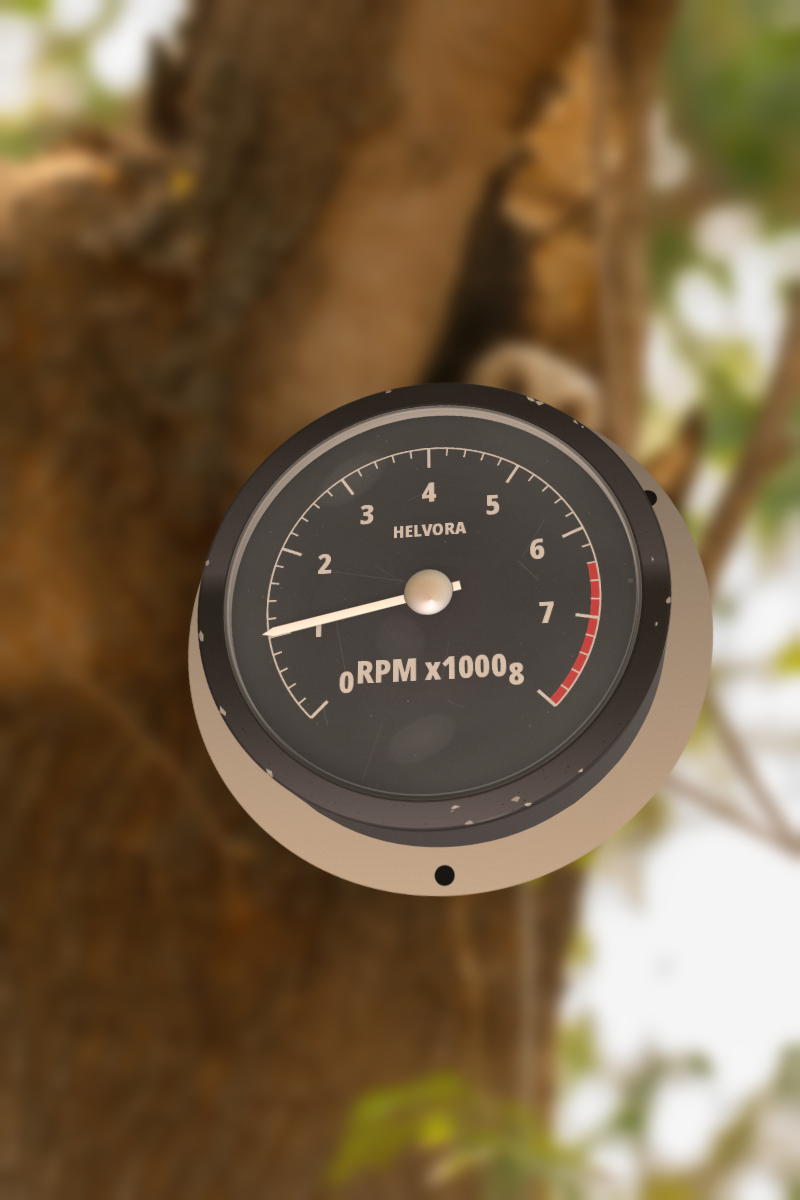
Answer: 1000; rpm
